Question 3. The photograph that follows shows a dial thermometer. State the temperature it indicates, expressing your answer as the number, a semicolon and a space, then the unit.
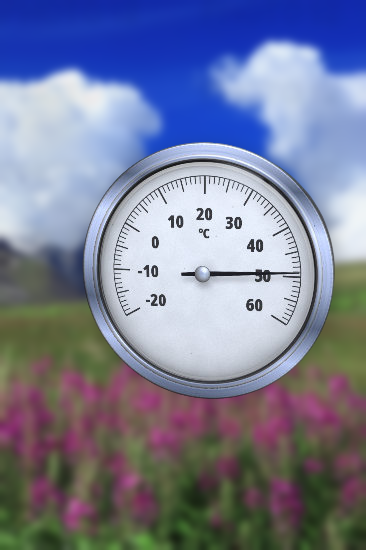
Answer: 49; °C
